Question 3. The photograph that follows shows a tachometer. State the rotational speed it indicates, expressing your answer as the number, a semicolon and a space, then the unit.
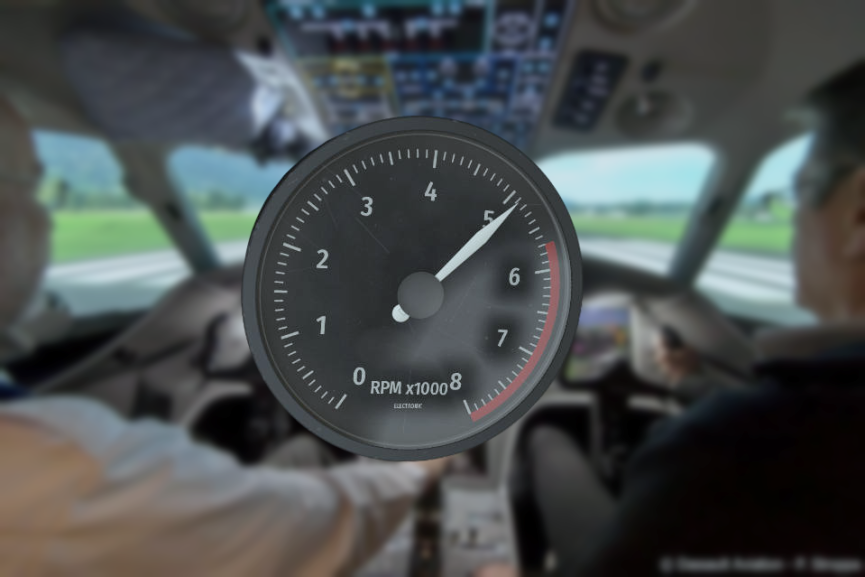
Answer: 5100; rpm
